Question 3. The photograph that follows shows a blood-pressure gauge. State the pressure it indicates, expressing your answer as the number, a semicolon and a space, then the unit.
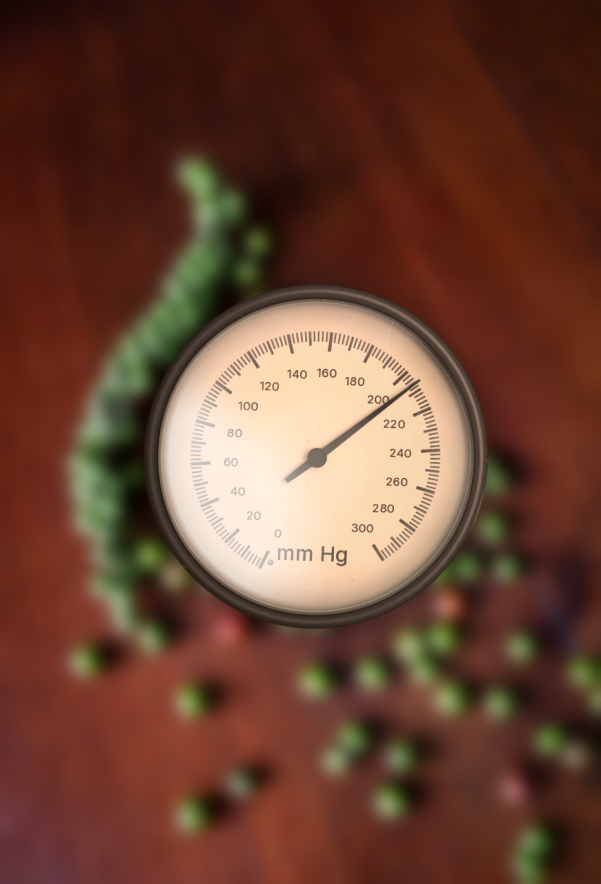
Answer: 206; mmHg
